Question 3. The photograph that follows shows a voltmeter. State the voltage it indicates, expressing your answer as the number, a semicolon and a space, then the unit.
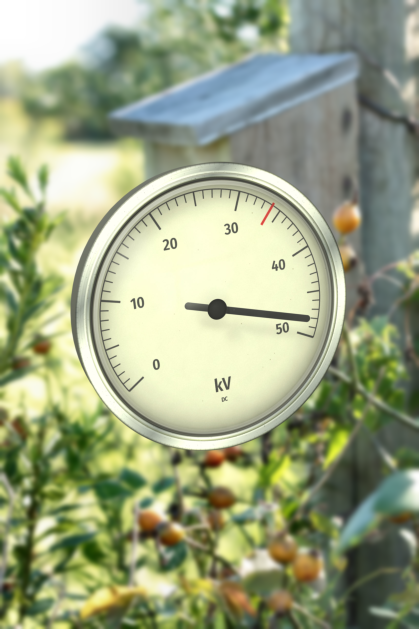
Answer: 48; kV
